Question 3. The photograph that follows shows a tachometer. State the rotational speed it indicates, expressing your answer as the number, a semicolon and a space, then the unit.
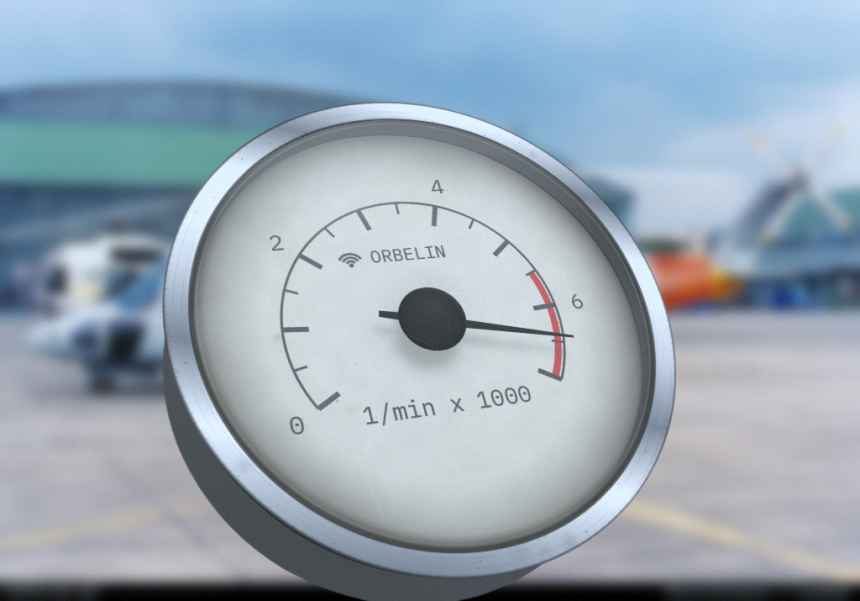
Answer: 6500; rpm
